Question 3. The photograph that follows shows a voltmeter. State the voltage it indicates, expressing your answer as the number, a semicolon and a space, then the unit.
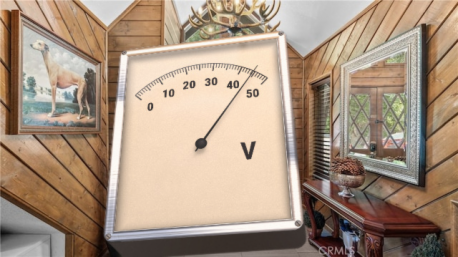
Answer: 45; V
